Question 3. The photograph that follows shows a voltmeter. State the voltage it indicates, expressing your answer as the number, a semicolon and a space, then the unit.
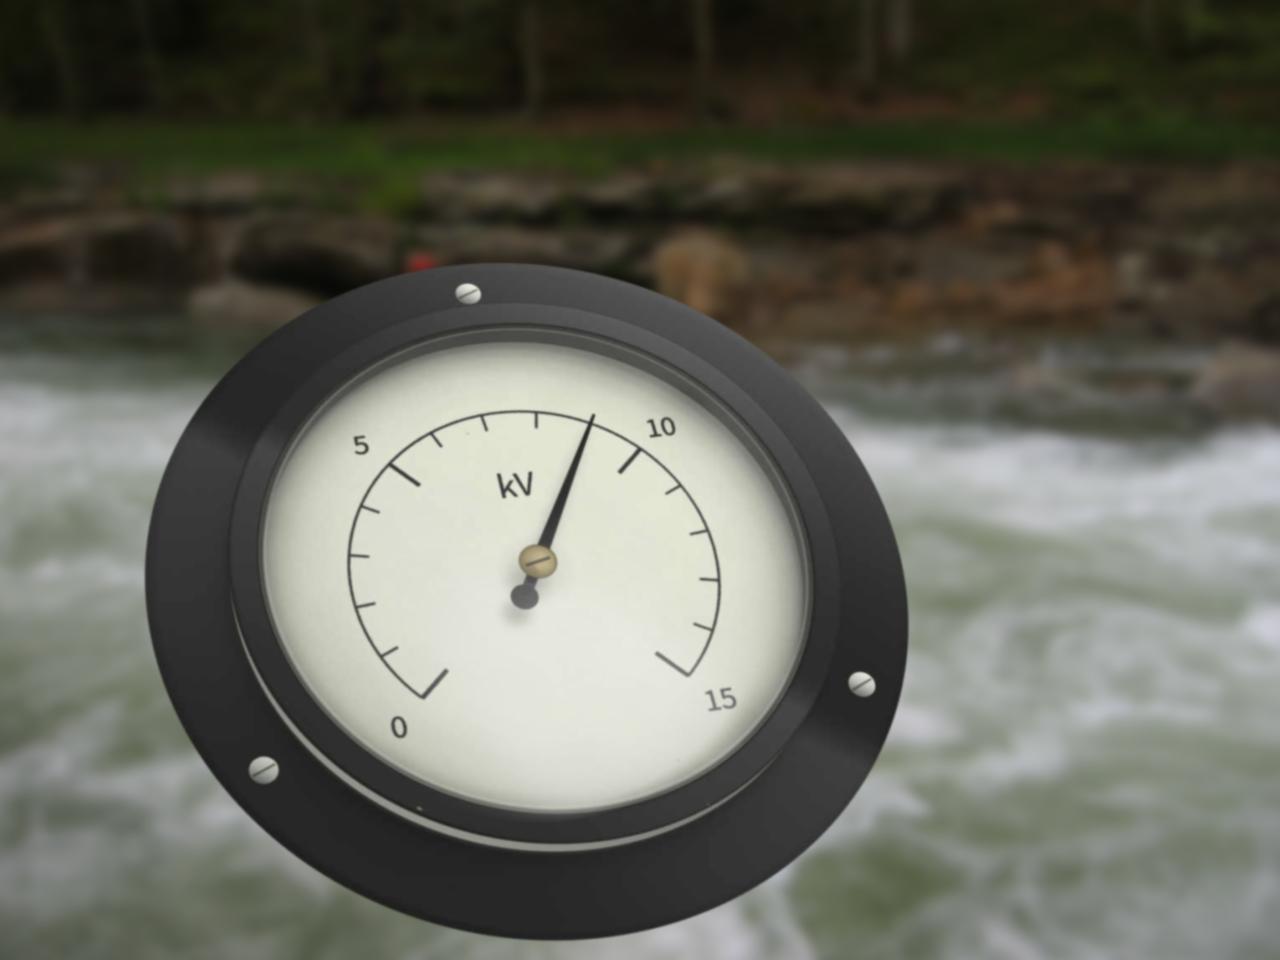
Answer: 9; kV
